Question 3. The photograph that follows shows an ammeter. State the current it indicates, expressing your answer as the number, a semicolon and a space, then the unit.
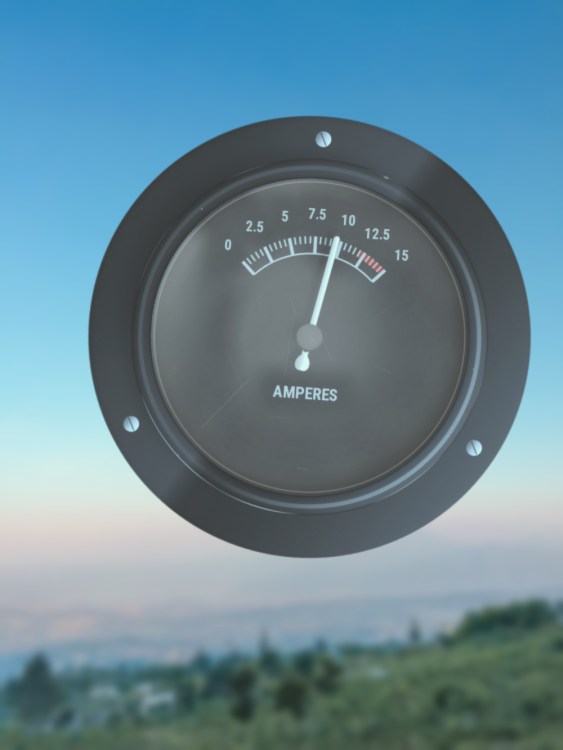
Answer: 9.5; A
